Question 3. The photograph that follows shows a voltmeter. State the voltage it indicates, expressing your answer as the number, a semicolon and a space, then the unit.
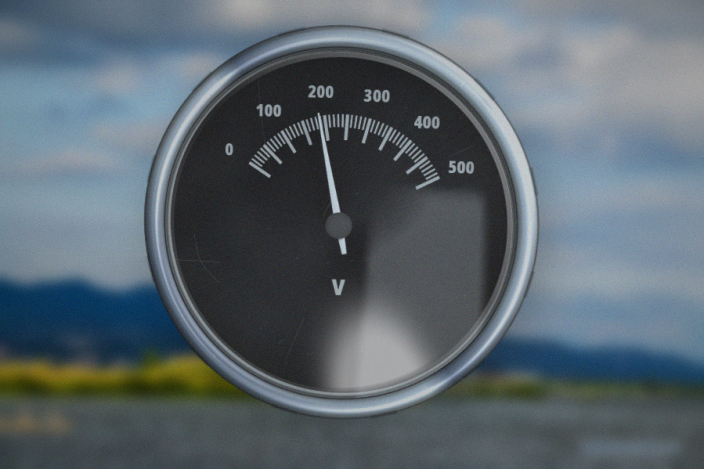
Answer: 190; V
